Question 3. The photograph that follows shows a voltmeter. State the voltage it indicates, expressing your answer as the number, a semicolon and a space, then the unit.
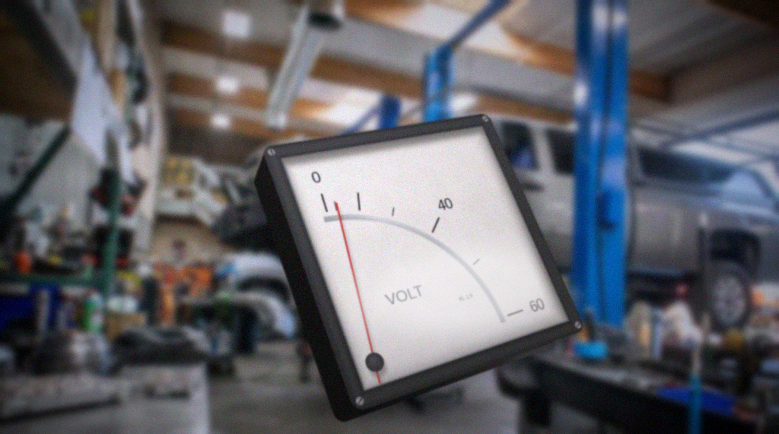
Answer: 10; V
